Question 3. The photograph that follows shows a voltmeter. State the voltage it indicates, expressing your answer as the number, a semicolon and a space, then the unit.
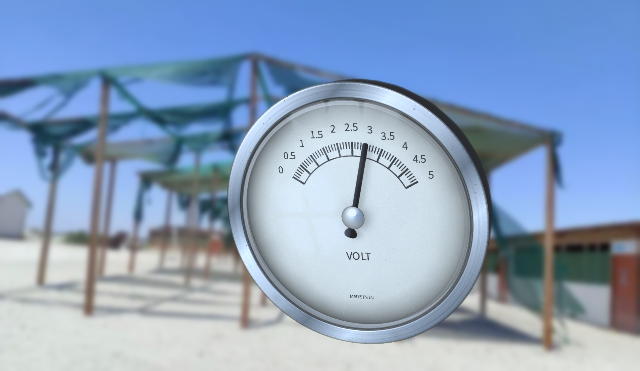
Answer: 3; V
